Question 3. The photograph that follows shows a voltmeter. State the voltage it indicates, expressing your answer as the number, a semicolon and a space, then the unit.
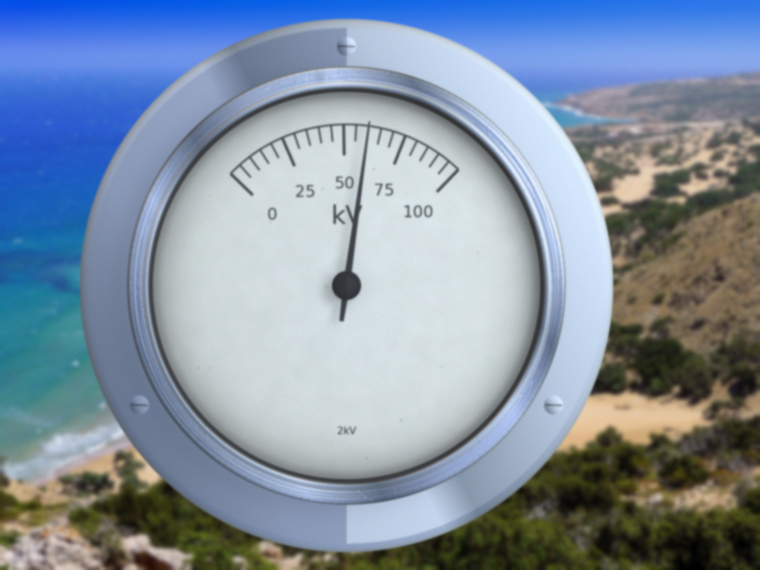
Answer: 60; kV
